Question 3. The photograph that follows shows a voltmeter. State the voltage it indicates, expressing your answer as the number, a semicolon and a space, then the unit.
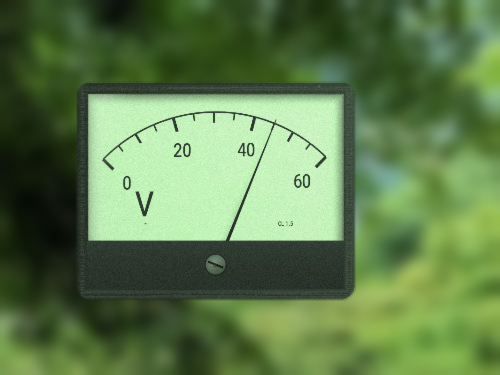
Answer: 45; V
